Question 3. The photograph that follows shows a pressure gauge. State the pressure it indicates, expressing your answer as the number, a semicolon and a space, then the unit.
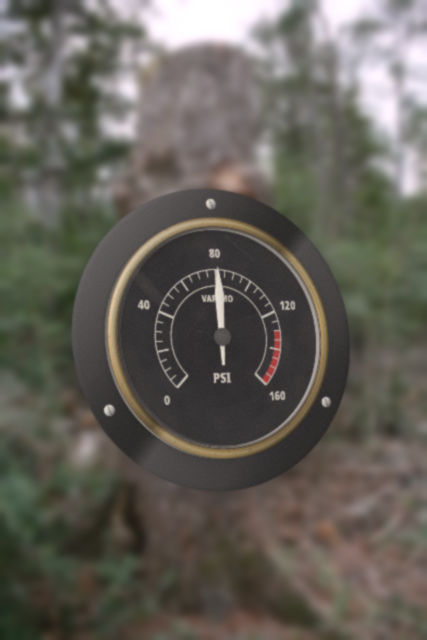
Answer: 80; psi
